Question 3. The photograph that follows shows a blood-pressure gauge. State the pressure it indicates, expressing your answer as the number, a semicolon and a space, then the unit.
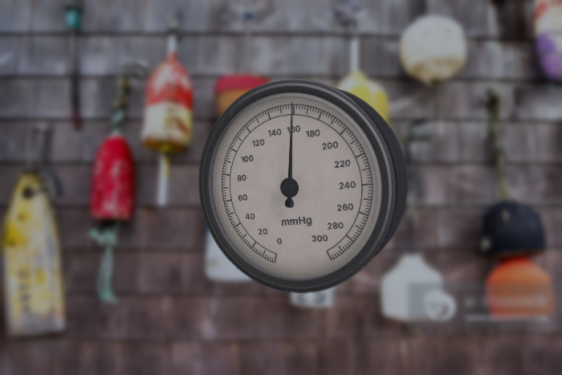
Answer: 160; mmHg
